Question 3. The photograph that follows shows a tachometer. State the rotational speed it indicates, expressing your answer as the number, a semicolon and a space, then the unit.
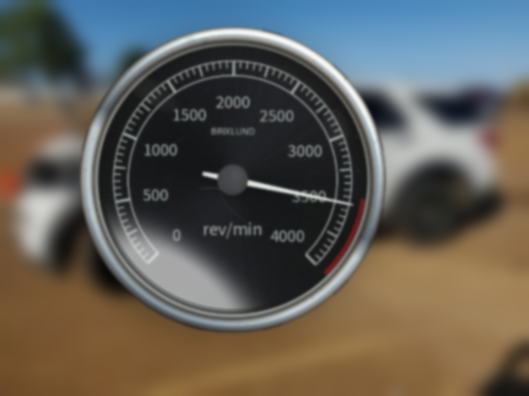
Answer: 3500; rpm
